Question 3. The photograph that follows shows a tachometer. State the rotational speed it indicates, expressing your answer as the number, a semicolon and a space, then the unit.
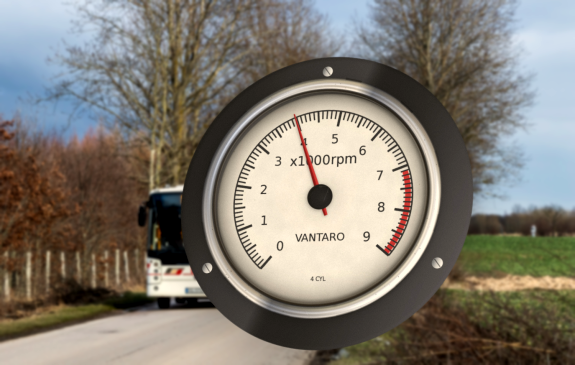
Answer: 4000; rpm
